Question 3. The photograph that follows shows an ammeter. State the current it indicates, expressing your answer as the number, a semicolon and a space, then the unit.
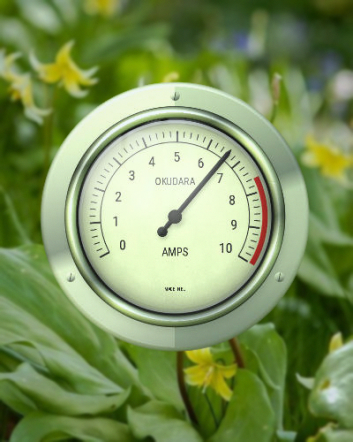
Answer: 6.6; A
